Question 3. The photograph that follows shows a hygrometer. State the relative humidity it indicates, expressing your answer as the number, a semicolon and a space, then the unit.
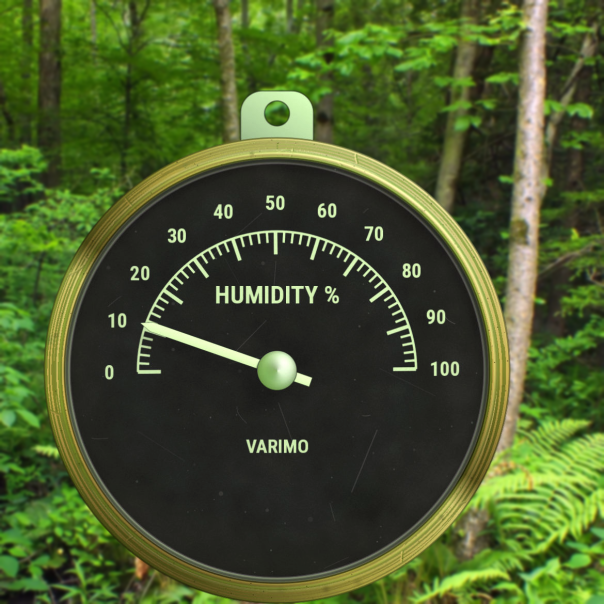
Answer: 11; %
